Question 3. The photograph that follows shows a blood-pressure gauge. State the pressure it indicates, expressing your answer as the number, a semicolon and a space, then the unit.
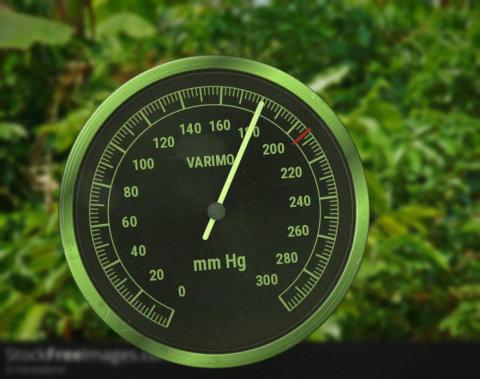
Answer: 180; mmHg
